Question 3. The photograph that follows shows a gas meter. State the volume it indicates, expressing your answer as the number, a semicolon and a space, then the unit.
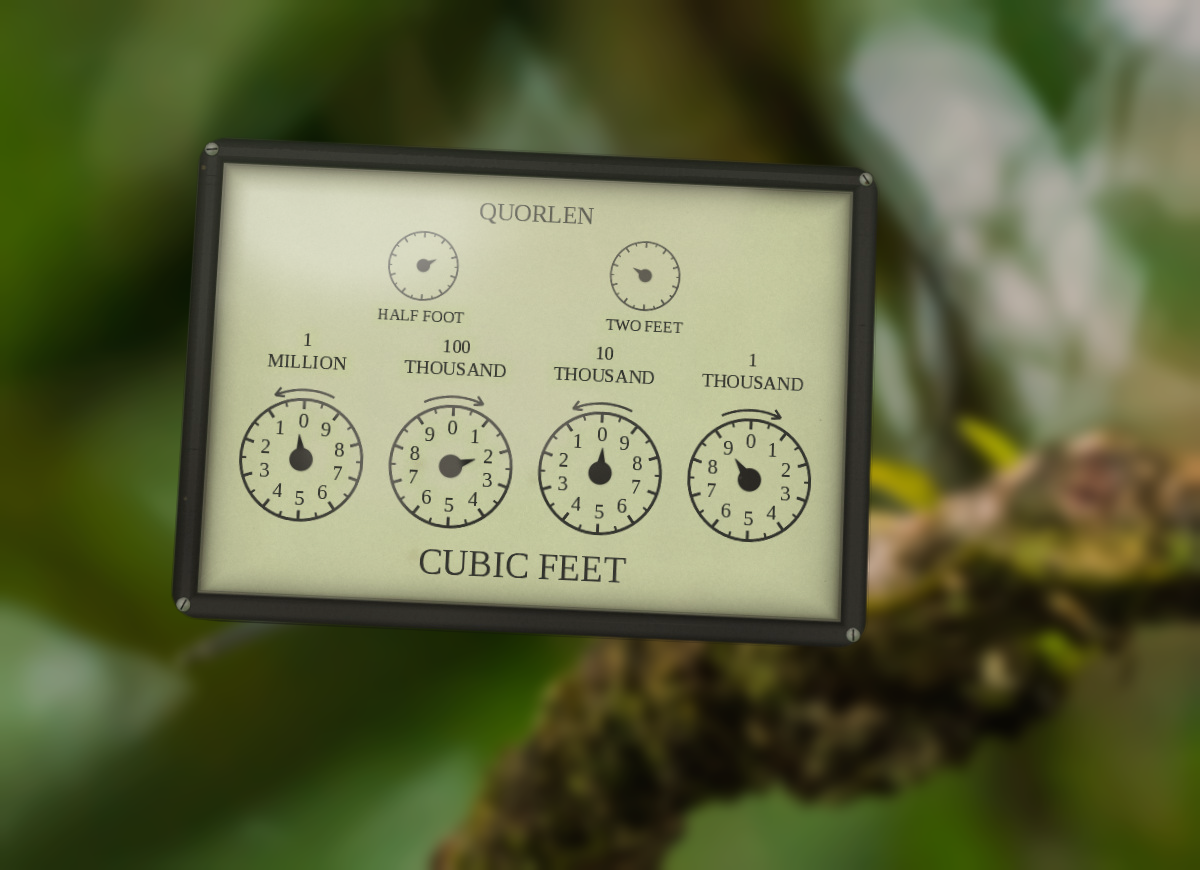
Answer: 19900; ft³
